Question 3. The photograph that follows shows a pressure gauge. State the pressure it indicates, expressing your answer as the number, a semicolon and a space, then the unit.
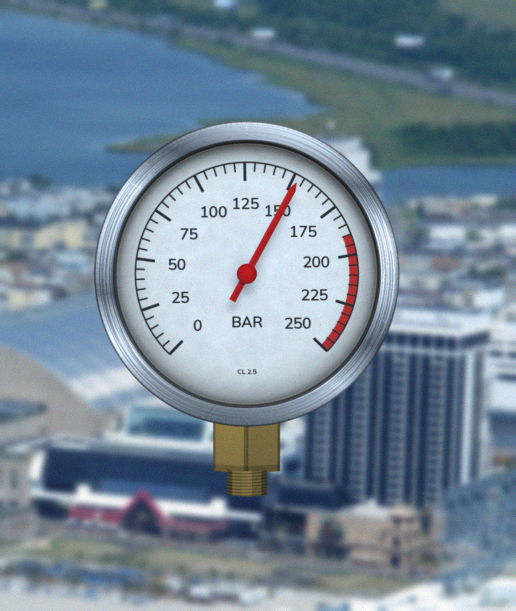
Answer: 152.5; bar
